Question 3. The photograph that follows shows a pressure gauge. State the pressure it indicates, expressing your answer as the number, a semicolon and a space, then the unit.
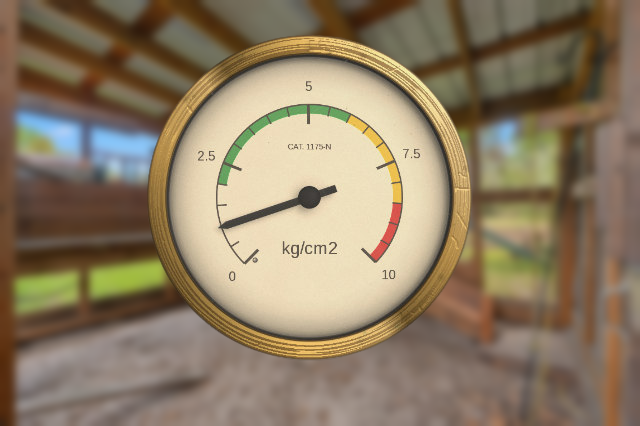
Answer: 1; kg/cm²
